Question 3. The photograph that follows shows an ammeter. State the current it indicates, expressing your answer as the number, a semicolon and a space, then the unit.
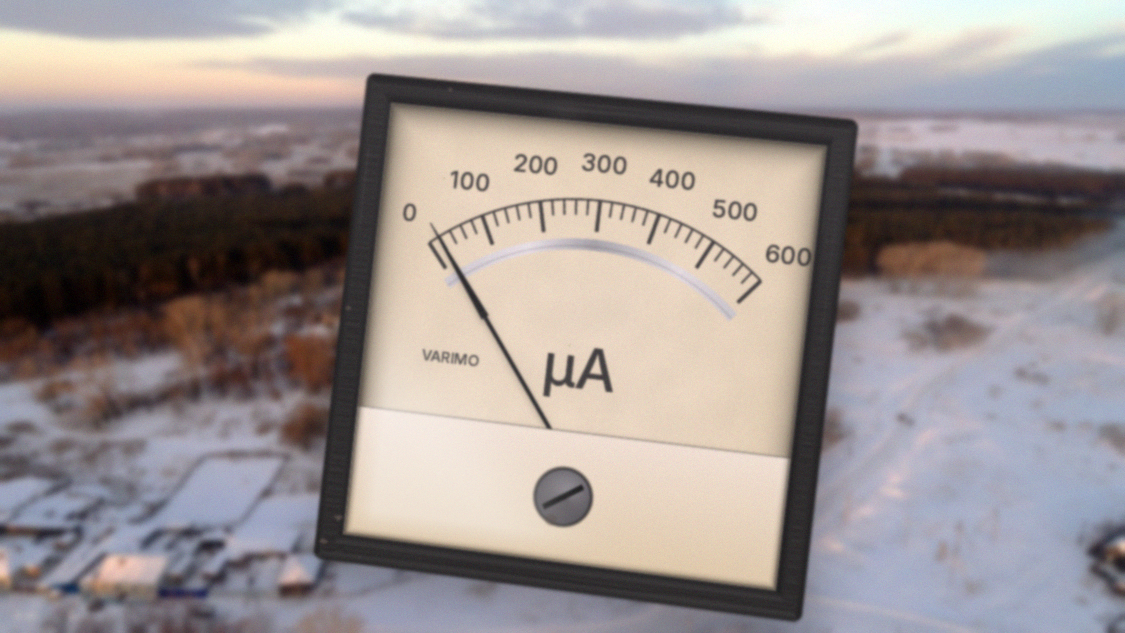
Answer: 20; µA
